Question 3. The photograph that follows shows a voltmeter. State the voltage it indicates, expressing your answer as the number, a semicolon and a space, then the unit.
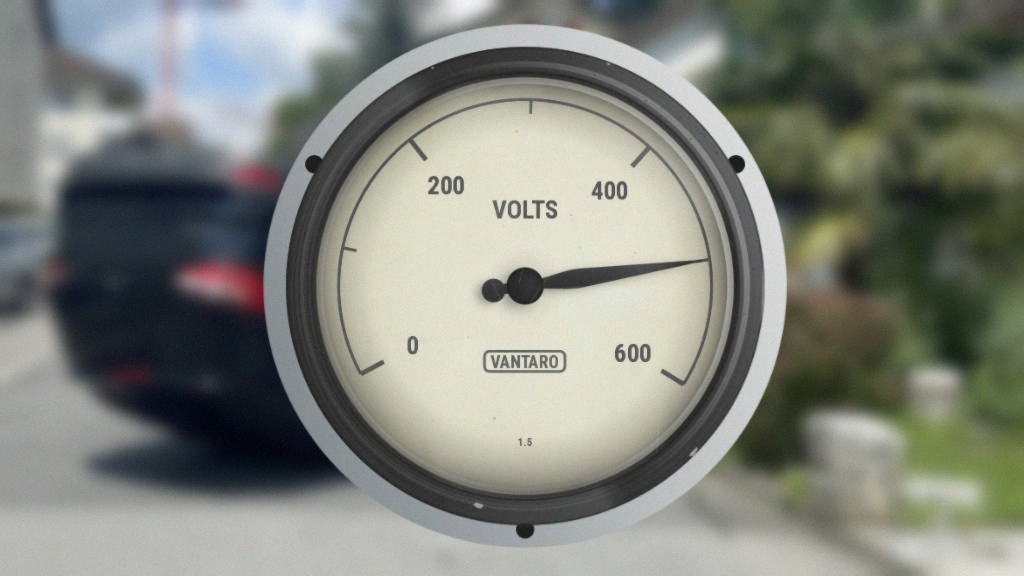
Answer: 500; V
